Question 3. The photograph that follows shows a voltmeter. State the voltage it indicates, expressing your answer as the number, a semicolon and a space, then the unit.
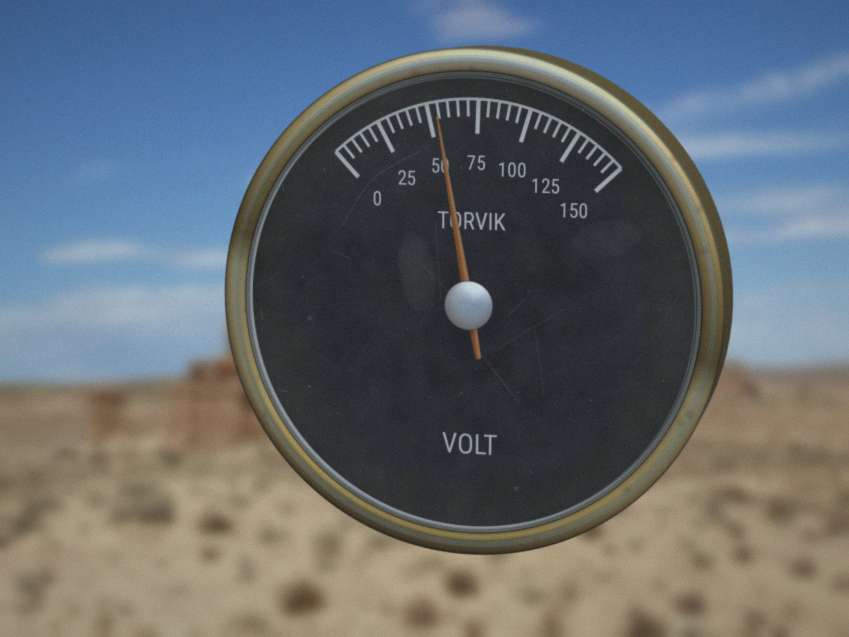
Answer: 55; V
